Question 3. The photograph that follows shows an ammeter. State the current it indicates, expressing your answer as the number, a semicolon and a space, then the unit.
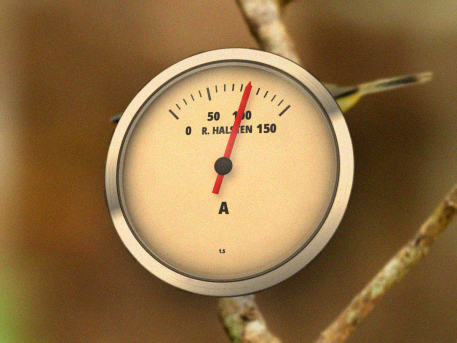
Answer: 100; A
